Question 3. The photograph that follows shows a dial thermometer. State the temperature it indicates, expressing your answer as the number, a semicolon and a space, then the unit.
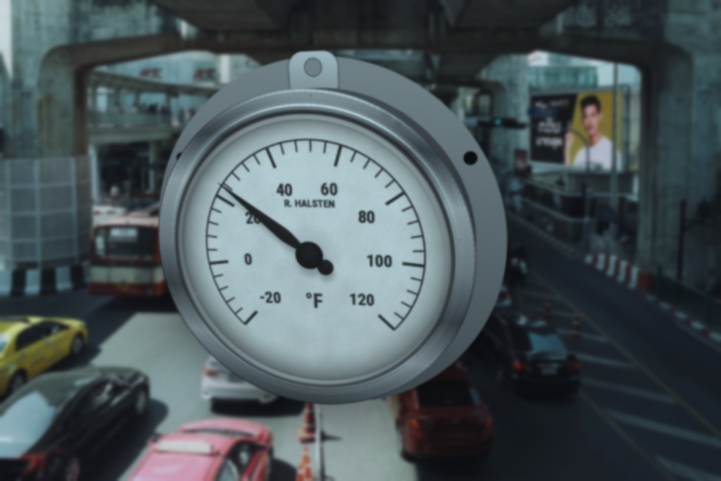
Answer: 24; °F
